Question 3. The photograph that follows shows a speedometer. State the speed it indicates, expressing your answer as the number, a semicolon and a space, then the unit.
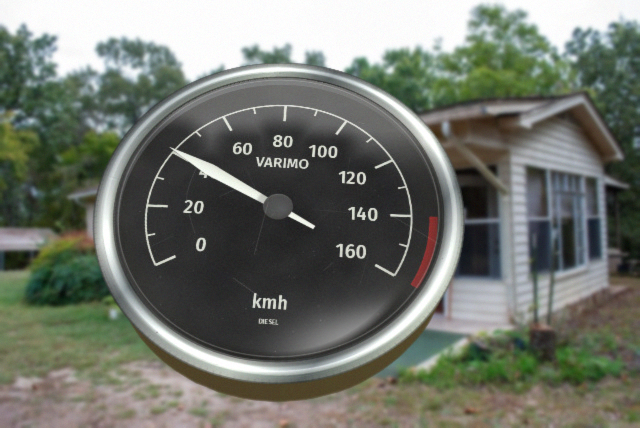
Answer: 40; km/h
